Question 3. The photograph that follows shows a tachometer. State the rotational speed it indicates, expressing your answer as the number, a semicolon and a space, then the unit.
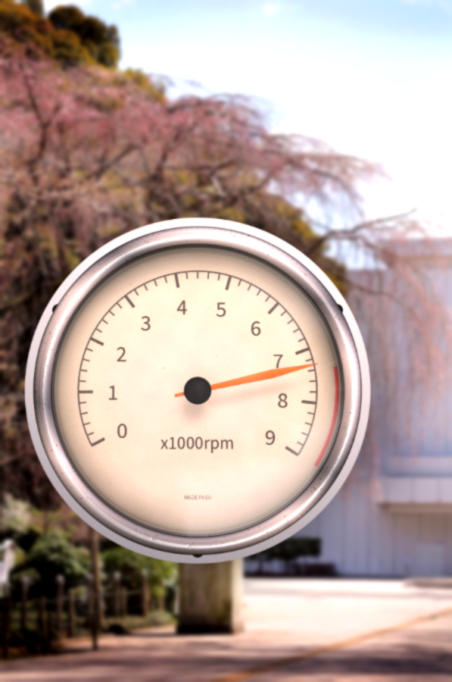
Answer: 7300; rpm
